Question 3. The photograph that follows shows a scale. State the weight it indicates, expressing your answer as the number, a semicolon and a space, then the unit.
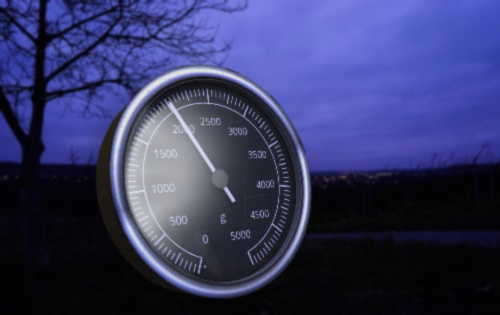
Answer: 2000; g
